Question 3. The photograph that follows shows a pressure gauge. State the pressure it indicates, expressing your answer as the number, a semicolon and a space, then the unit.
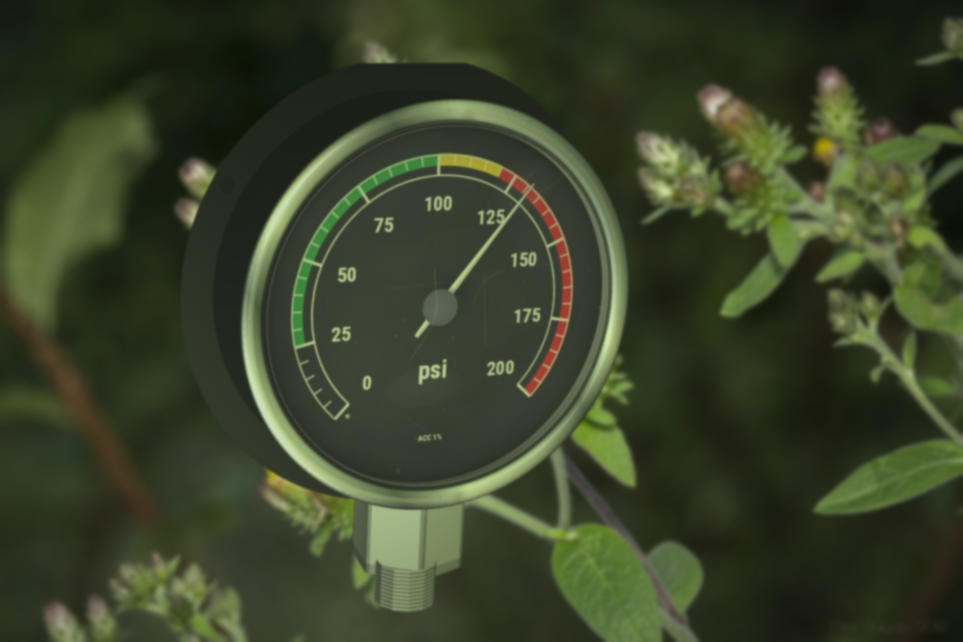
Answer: 130; psi
